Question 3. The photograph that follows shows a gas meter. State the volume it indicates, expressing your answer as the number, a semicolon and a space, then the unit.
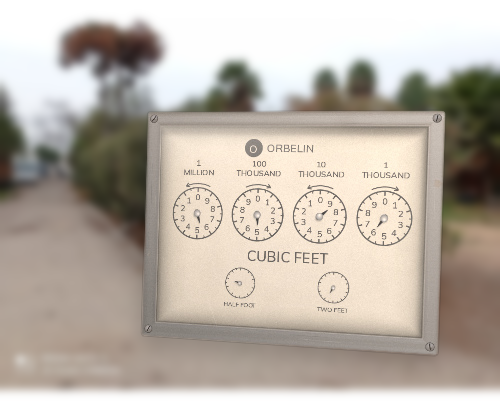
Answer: 548600; ft³
